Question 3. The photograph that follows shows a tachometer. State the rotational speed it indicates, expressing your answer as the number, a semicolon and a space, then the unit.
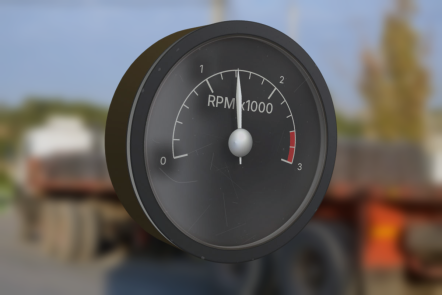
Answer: 1400; rpm
